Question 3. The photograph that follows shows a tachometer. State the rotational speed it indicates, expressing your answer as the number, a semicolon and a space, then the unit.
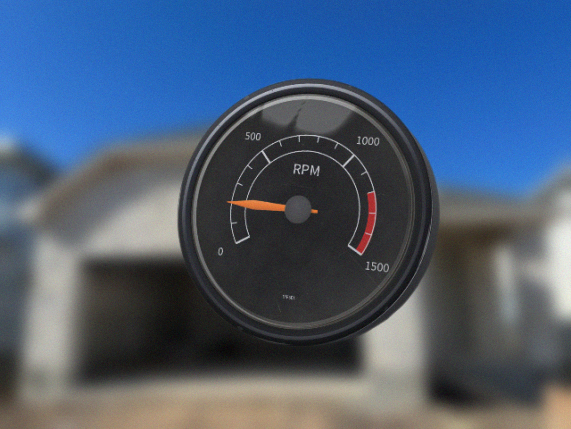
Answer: 200; rpm
